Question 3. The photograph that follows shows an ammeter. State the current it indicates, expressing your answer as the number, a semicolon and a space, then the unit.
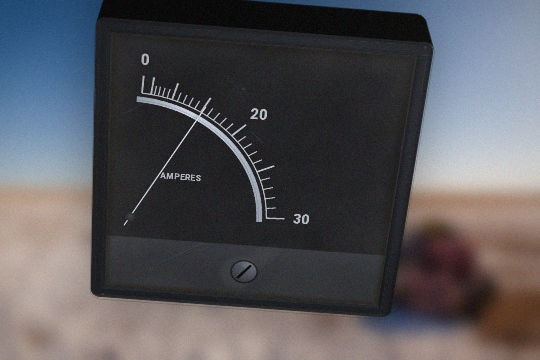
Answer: 15; A
